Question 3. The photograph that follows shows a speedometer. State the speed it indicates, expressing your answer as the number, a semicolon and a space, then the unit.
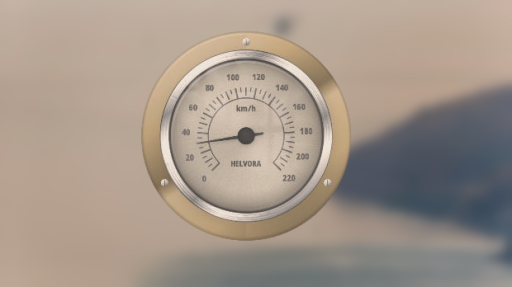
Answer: 30; km/h
